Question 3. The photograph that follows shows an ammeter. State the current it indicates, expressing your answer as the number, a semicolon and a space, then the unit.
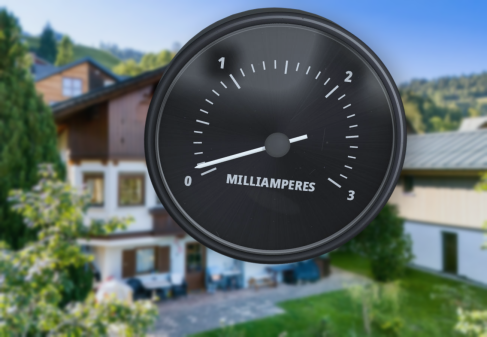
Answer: 0.1; mA
